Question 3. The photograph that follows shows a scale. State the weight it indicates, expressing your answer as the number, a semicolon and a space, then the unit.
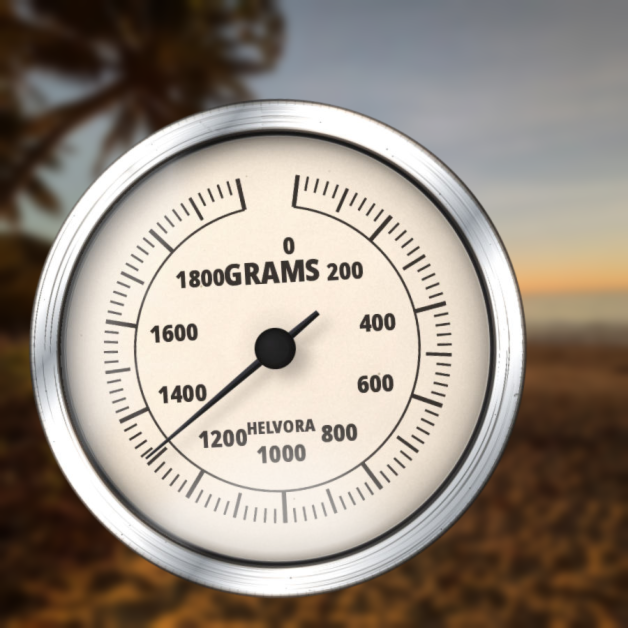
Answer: 1310; g
